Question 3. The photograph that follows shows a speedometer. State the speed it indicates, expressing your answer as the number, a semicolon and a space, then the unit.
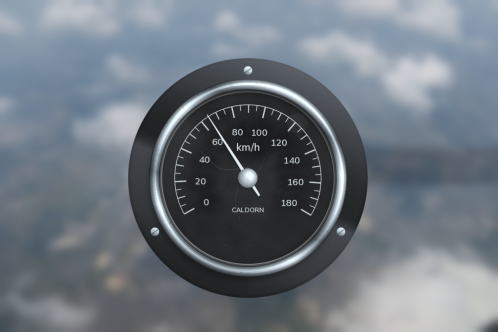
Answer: 65; km/h
